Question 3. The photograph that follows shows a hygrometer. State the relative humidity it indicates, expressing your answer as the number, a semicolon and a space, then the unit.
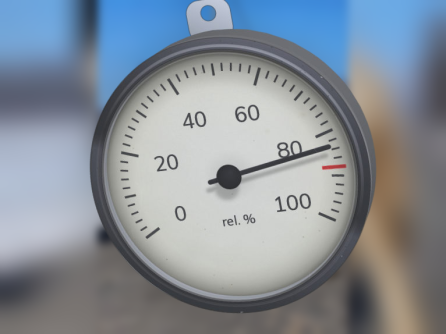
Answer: 83; %
